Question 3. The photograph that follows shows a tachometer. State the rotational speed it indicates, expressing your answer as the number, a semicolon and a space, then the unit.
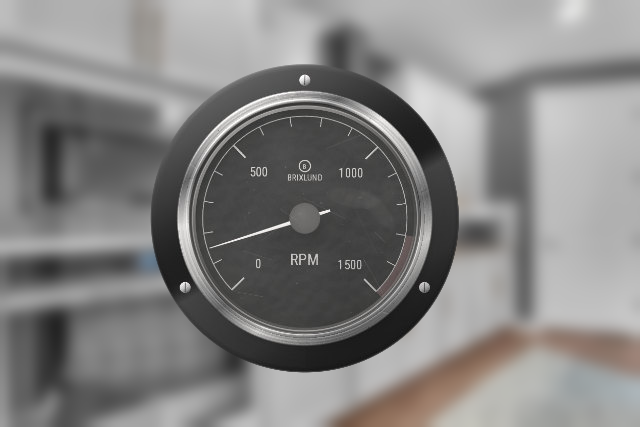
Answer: 150; rpm
